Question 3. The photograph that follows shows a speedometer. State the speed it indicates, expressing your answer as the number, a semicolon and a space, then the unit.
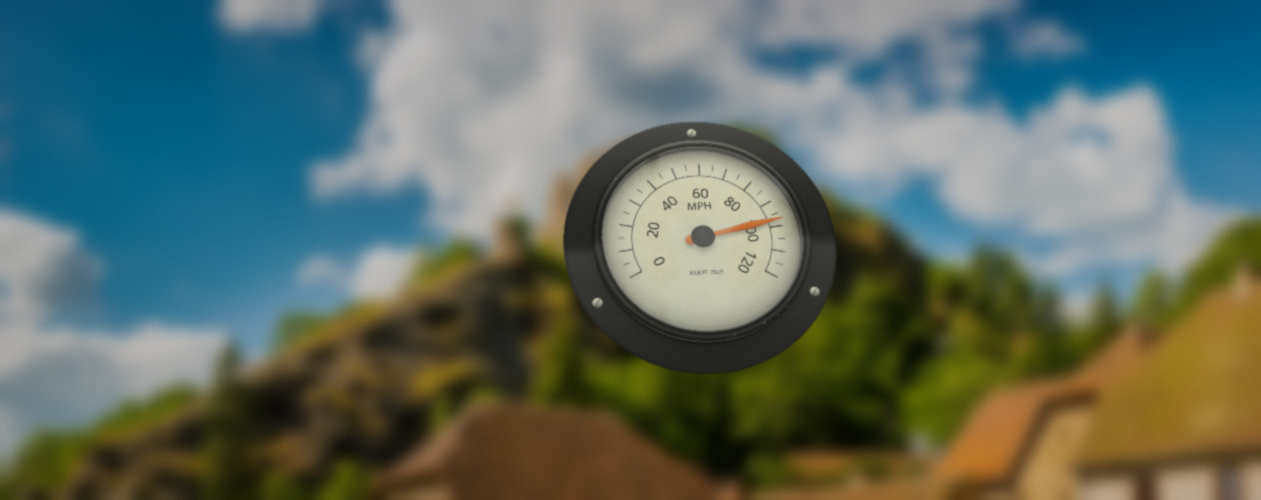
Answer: 97.5; mph
